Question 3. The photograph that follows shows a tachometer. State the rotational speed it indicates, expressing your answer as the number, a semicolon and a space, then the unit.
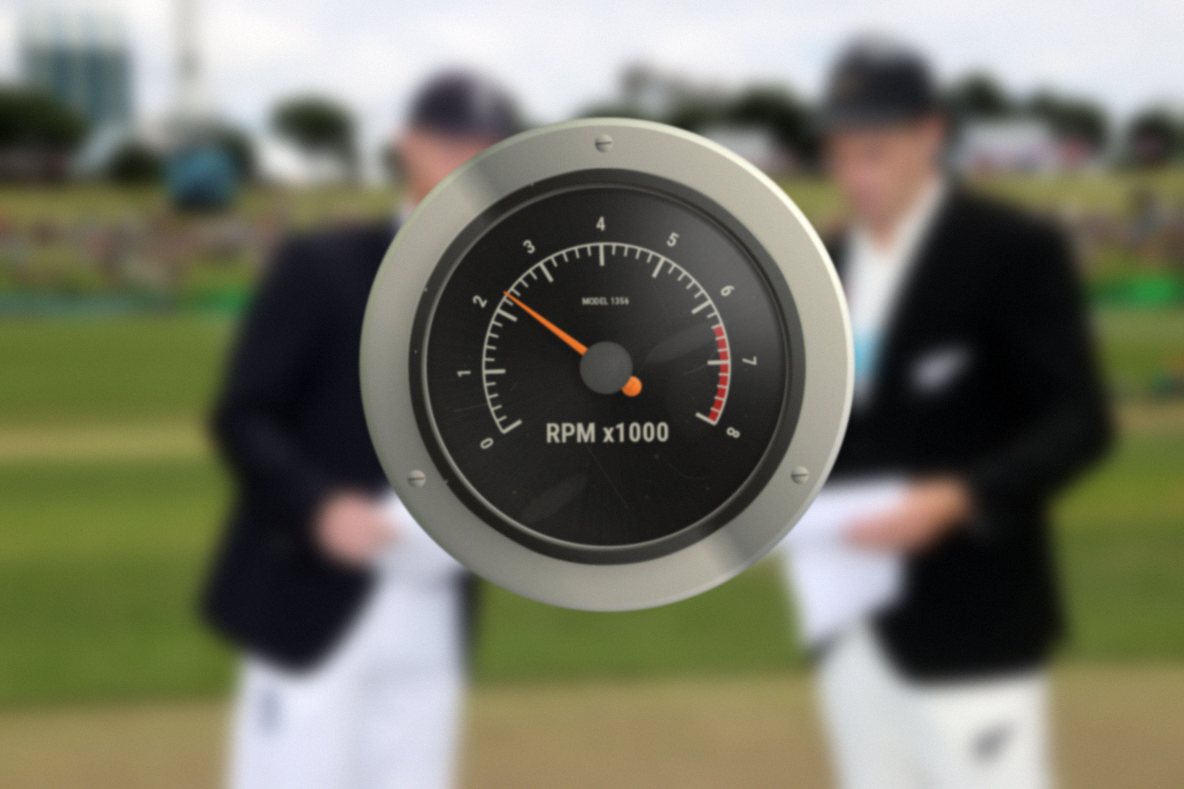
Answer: 2300; rpm
